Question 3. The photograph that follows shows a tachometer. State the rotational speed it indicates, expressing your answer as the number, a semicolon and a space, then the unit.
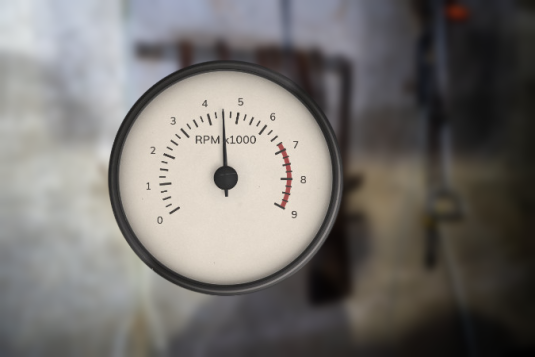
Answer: 4500; rpm
